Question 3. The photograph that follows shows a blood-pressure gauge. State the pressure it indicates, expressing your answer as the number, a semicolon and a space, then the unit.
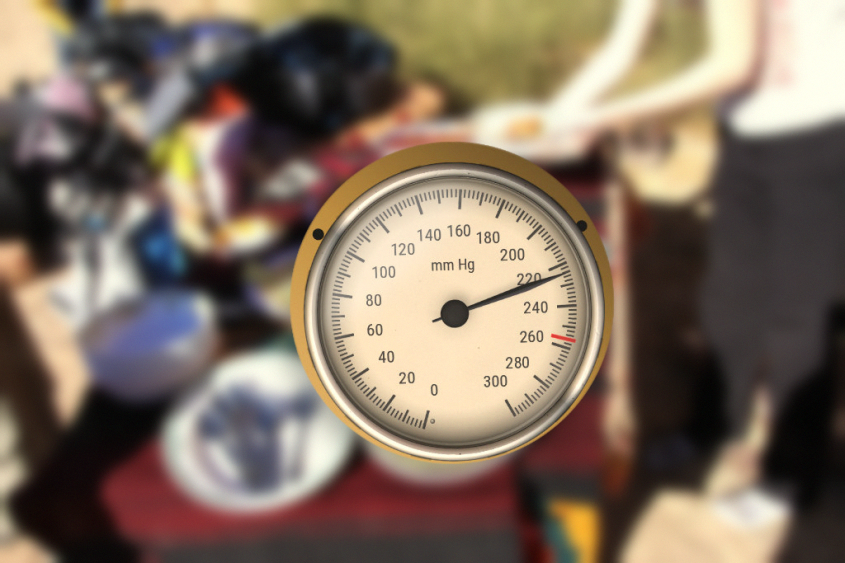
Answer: 224; mmHg
